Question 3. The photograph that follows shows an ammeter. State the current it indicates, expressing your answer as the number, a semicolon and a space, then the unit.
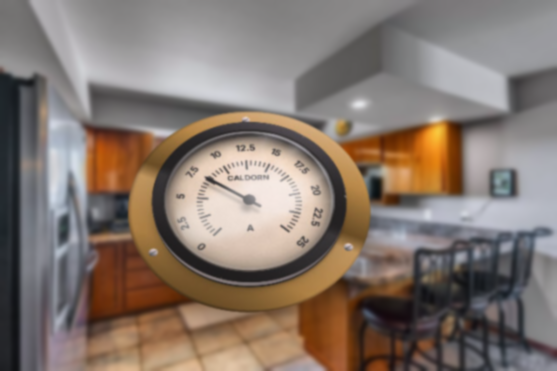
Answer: 7.5; A
